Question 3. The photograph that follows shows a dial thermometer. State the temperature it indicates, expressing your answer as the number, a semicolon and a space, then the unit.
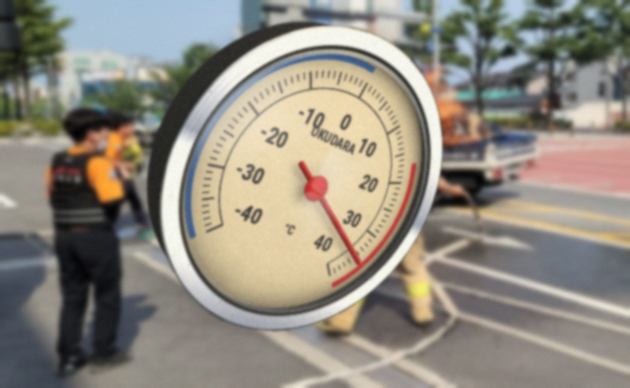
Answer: 35; °C
